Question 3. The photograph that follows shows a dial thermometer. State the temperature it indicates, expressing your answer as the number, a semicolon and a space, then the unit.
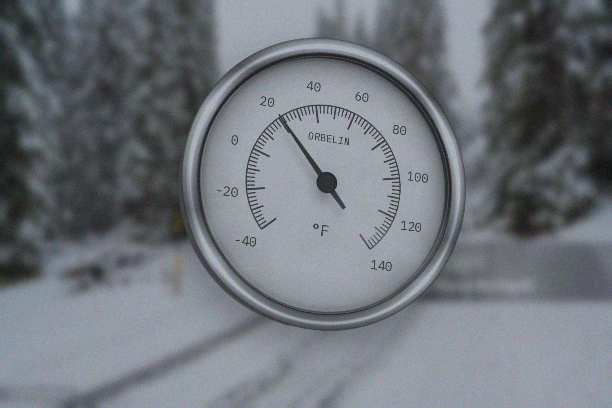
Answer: 20; °F
